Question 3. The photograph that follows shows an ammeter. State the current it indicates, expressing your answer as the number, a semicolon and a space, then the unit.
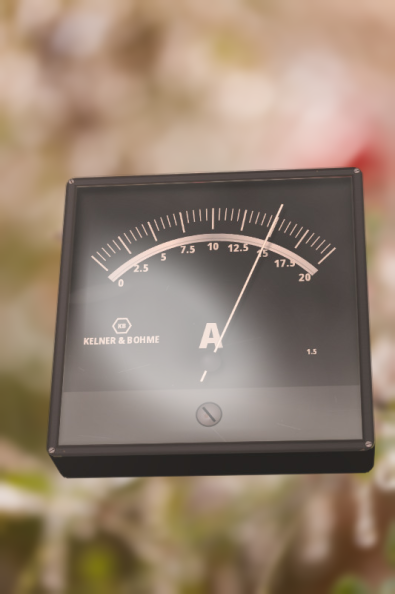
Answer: 15; A
